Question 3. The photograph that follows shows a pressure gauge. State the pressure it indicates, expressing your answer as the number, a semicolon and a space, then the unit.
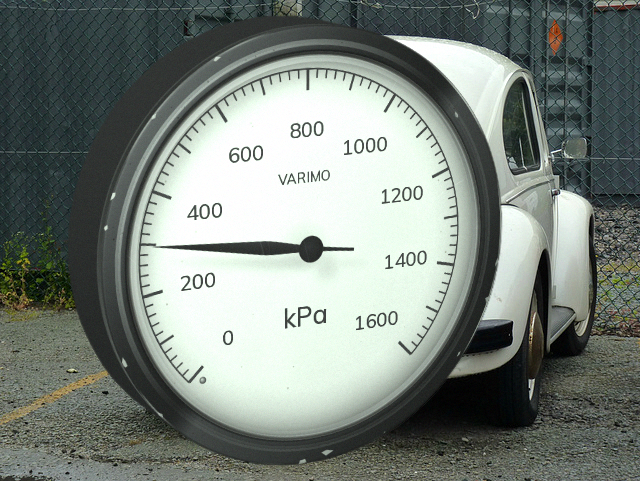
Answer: 300; kPa
